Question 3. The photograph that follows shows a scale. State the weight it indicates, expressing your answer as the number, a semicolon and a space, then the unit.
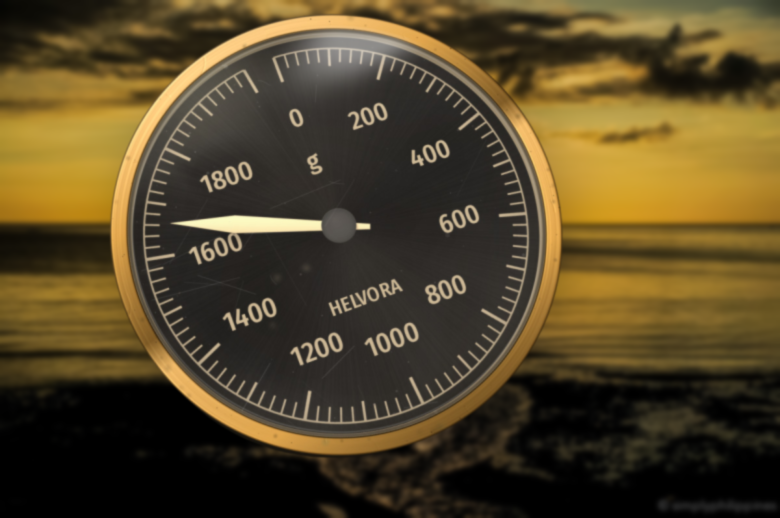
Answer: 1660; g
